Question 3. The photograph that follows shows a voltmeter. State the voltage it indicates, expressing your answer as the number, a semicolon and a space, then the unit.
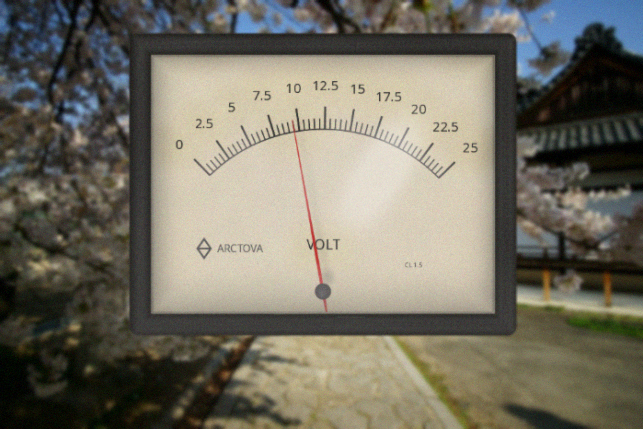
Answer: 9.5; V
